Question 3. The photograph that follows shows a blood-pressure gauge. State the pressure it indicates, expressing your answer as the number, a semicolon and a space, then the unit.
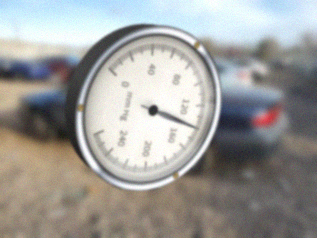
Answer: 140; mmHg
